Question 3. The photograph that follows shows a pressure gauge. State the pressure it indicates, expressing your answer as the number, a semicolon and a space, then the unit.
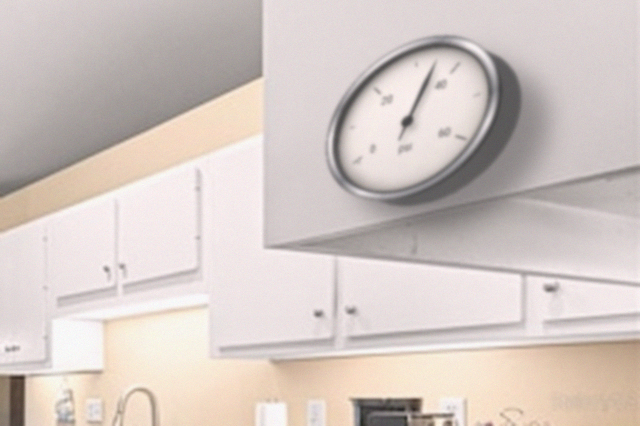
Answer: 35; psi
